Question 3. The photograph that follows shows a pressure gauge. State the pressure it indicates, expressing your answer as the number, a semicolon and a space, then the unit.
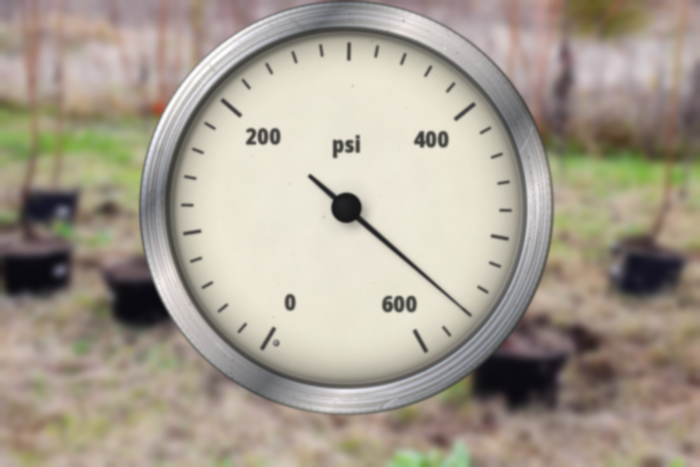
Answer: 560; psi
